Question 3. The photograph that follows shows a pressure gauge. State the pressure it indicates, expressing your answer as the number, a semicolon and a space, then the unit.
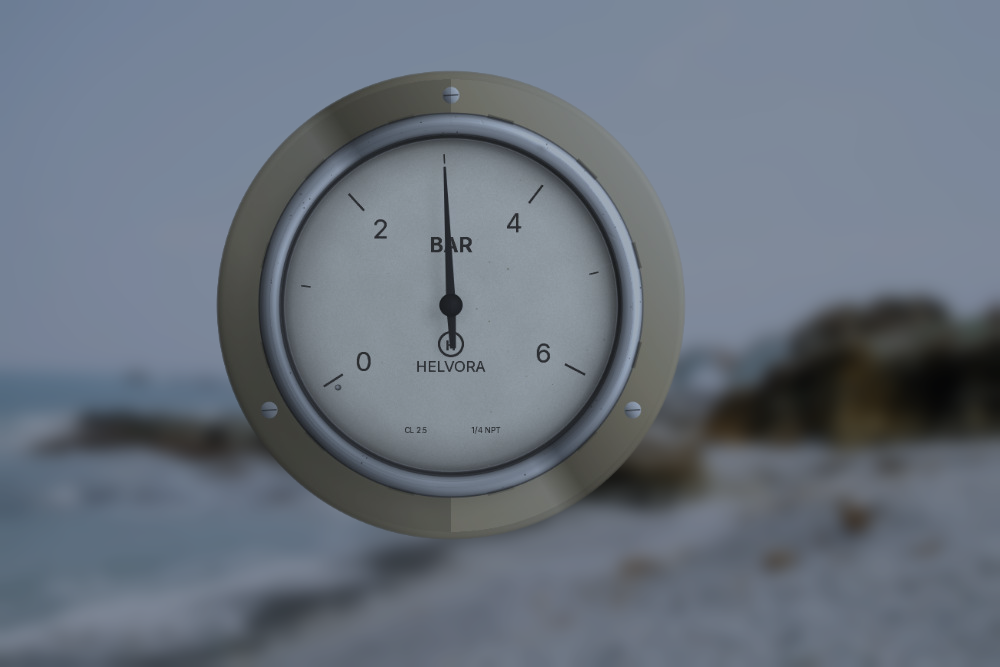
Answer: 3; bar
